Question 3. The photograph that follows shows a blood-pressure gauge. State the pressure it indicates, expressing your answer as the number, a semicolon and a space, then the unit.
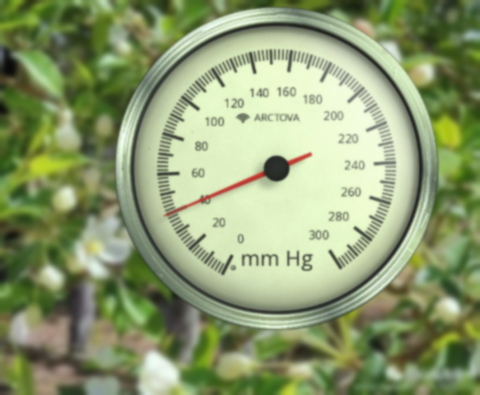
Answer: 40; mmHg
